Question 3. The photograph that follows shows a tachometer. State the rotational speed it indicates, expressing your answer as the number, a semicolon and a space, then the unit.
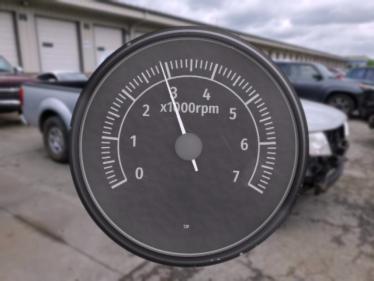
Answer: 2900; rpm
